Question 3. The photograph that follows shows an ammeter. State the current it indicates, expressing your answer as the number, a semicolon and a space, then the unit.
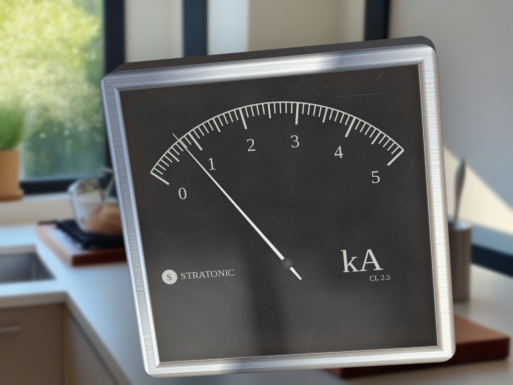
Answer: 0.8; kA
